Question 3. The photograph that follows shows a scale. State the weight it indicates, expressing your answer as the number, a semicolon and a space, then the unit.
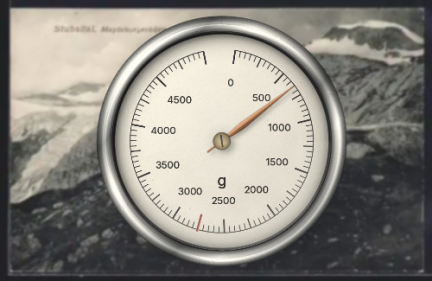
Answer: 650; g
